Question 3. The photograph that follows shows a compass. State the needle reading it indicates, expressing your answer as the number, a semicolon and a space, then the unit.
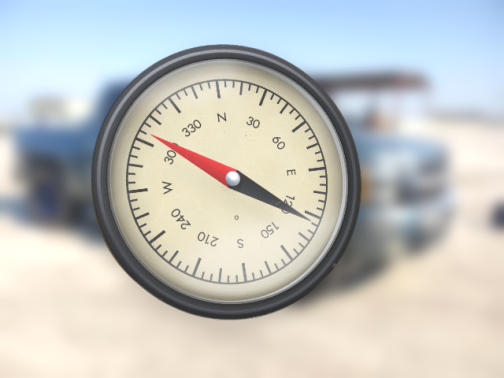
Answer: 305; °
